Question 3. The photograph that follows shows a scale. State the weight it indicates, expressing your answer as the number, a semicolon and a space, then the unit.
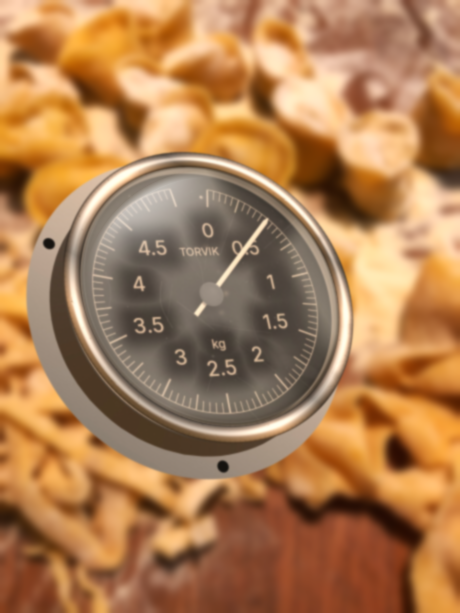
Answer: 0.5; kg
